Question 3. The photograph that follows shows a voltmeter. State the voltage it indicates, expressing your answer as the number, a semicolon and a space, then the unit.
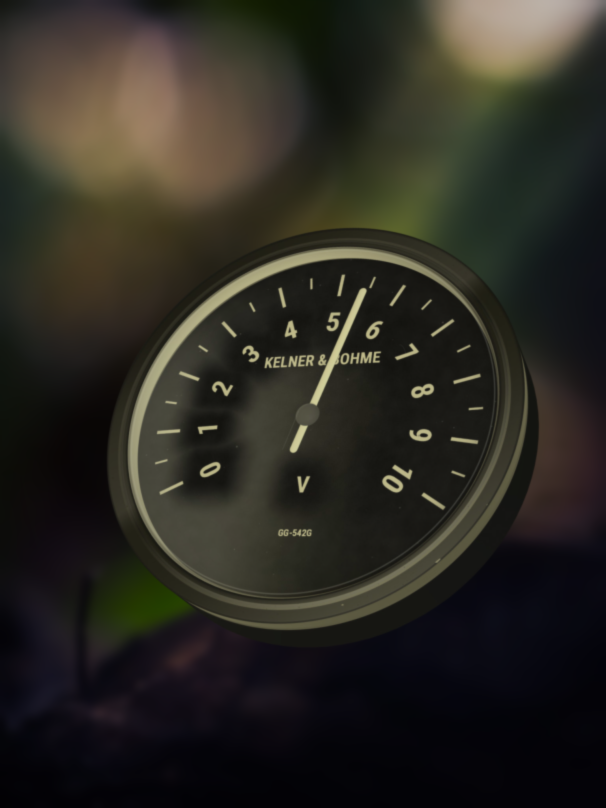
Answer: 5.5; V
